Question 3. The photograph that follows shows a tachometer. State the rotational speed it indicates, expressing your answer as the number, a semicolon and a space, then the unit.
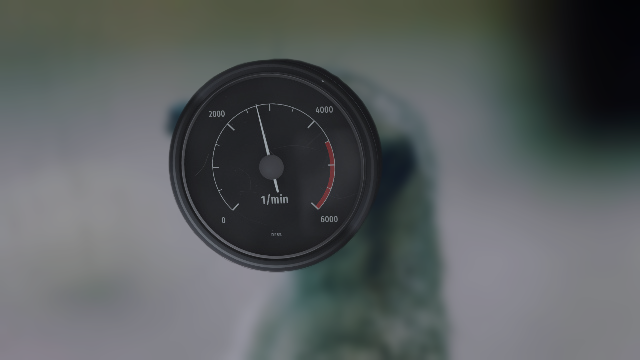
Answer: 2750; rpm
